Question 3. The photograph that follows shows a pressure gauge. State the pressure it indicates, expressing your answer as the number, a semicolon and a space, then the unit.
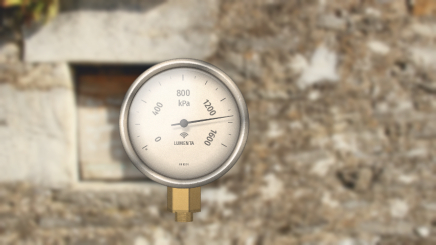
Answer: 1350; kPa
